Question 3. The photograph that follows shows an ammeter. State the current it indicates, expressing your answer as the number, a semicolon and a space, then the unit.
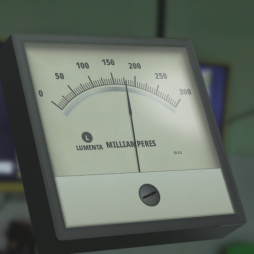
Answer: 175; mA
